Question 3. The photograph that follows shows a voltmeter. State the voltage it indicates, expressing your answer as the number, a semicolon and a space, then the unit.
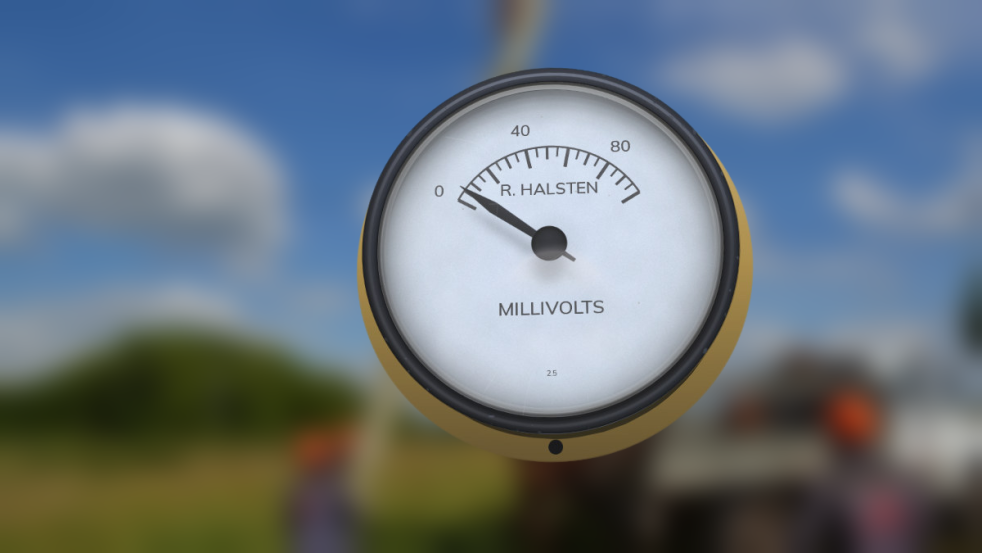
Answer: 5; mV
